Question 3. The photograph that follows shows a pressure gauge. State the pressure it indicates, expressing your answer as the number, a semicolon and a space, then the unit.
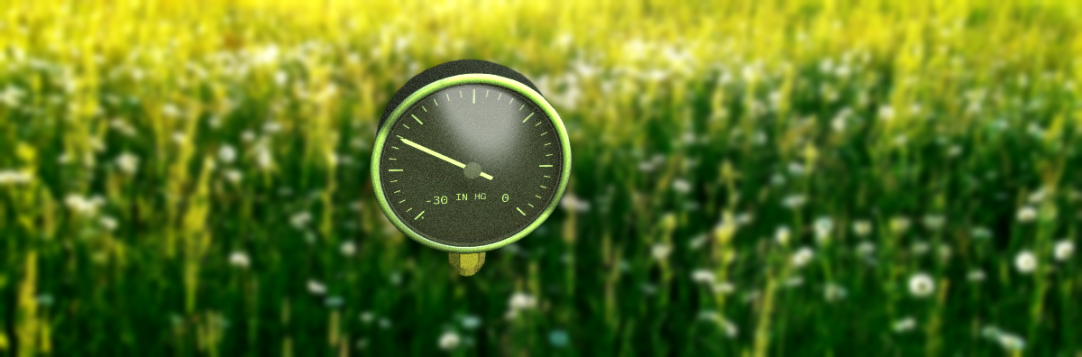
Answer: -22; inHg
